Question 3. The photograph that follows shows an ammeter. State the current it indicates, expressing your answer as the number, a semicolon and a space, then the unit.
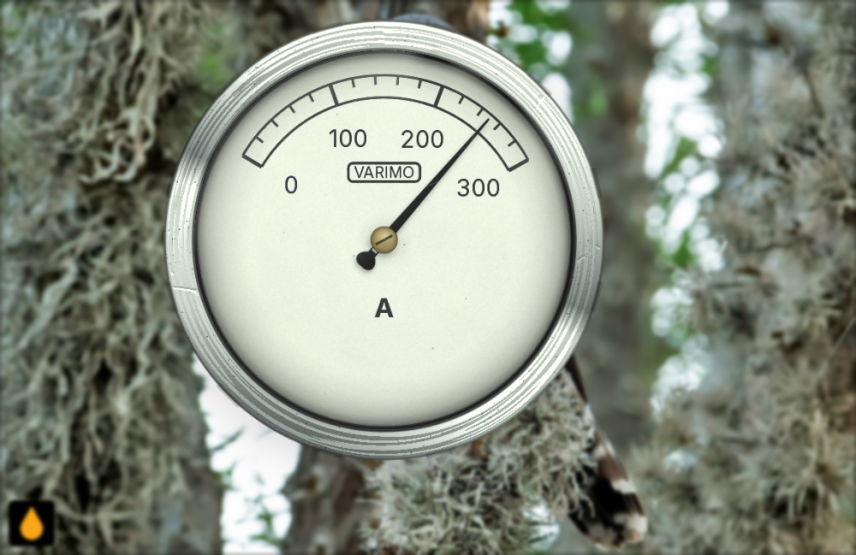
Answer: 250; A
